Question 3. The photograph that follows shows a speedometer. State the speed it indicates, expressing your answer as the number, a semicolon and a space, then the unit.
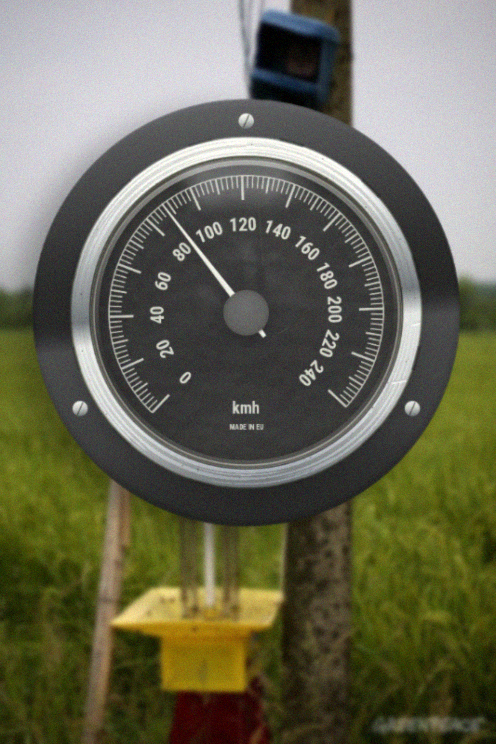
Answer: 88; km/h
